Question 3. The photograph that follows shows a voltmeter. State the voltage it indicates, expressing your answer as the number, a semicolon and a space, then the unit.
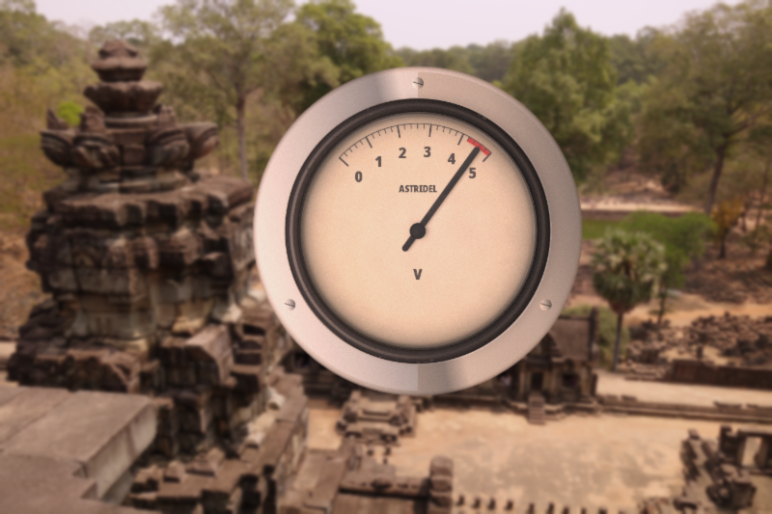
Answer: 4.6; V
